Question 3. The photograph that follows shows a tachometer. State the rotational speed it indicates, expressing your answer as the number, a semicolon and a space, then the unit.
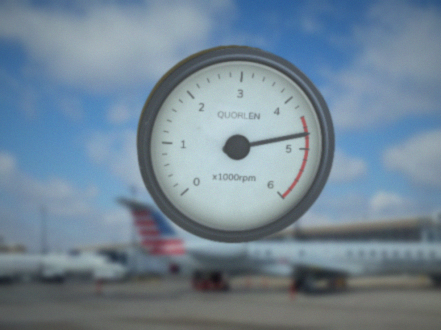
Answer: 4700; rpm
